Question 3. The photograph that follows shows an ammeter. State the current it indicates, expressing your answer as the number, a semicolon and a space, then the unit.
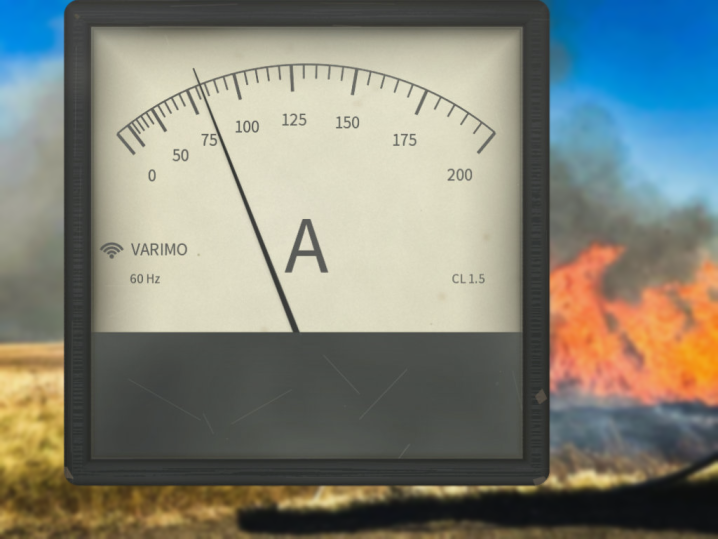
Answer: 82.5; A
